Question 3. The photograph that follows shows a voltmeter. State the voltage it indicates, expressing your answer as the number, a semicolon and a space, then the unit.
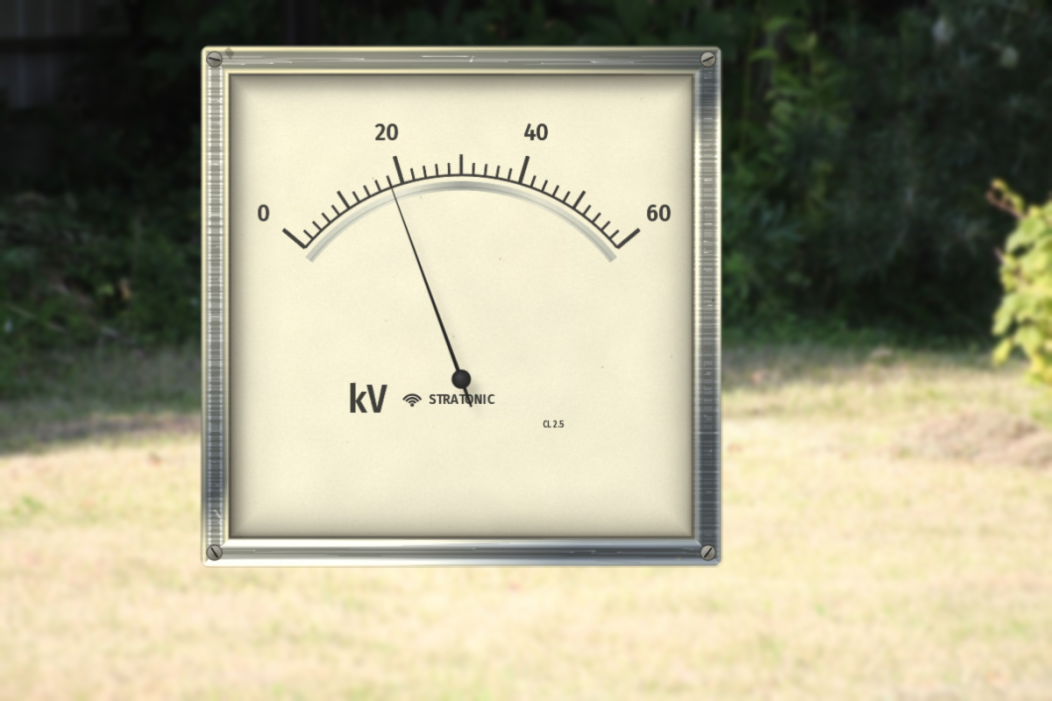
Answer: 18; kV
